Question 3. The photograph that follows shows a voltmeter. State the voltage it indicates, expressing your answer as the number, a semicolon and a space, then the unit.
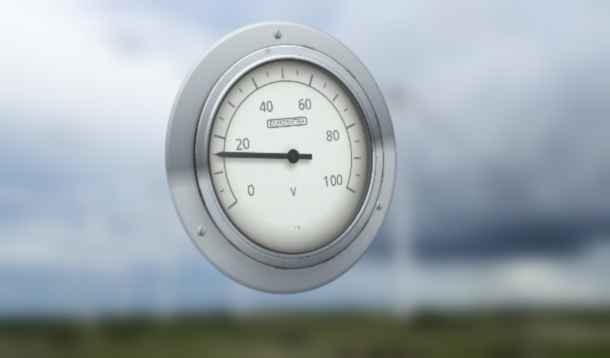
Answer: 15; V
